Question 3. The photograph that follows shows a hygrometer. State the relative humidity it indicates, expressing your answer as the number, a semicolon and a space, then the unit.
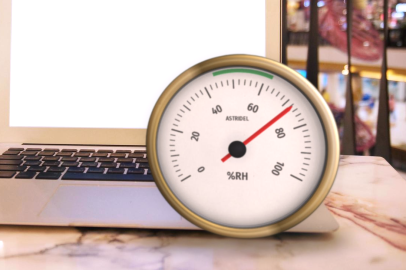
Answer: 72; %
